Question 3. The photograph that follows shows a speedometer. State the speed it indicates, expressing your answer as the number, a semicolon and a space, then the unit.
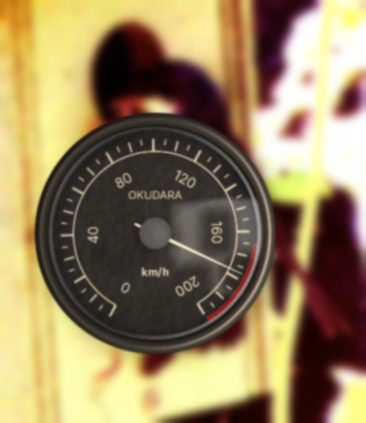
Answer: 177.5; km/h
